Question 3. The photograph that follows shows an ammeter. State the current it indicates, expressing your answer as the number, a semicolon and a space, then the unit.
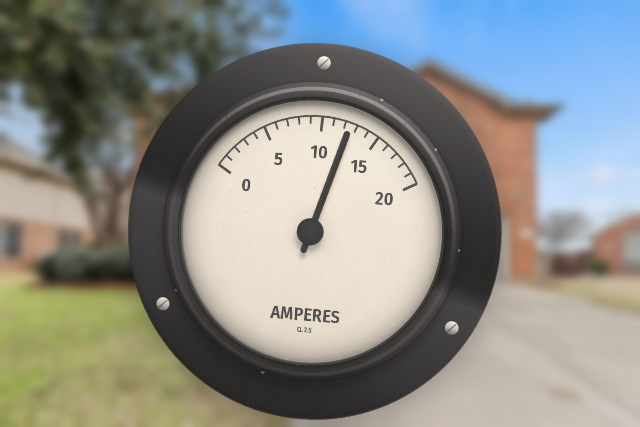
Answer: 12.5; A
